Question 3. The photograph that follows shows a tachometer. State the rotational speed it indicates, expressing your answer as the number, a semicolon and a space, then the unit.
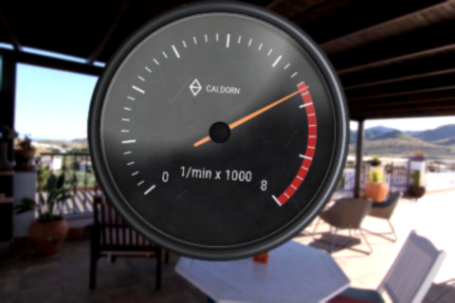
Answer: 5700; rpm
